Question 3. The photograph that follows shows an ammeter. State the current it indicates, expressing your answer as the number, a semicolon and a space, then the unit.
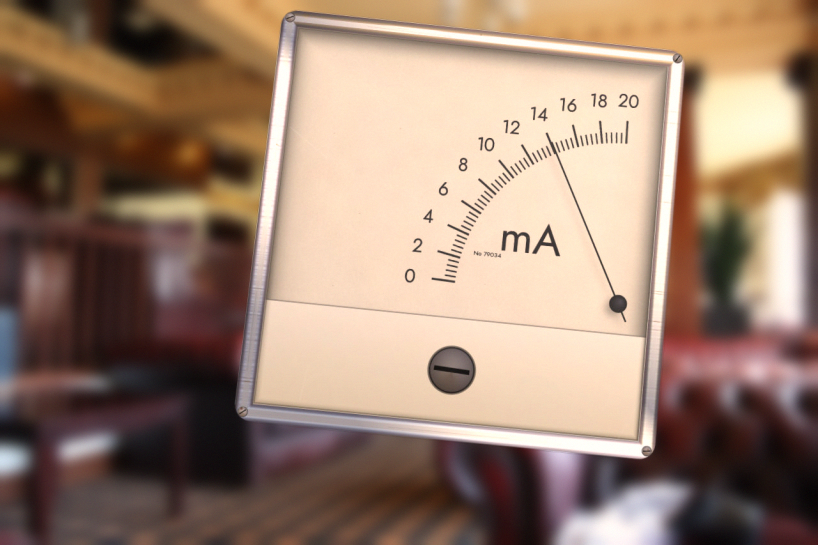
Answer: 14; mA
